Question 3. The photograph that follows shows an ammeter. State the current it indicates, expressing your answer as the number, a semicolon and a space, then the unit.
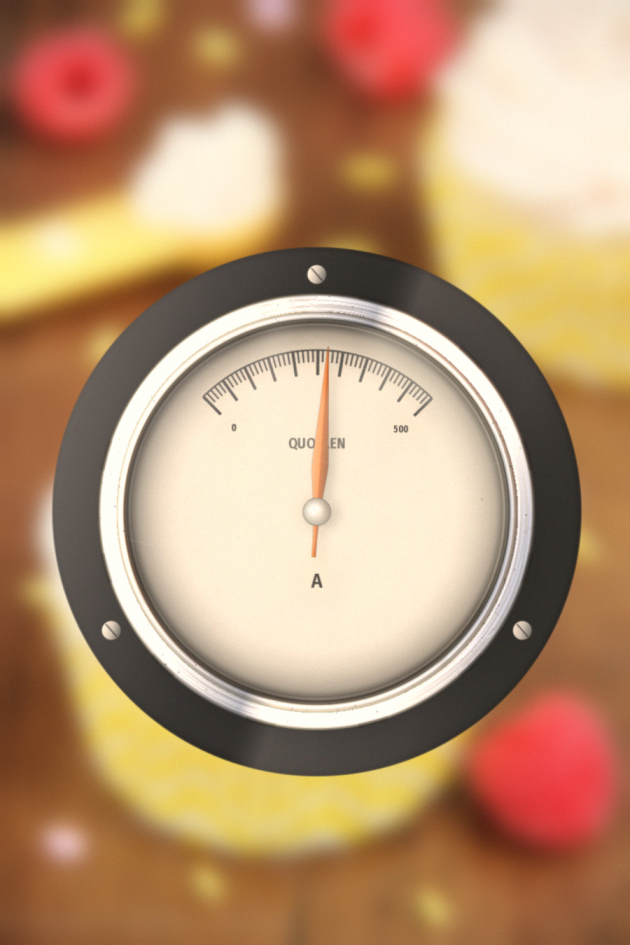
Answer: 270; A
